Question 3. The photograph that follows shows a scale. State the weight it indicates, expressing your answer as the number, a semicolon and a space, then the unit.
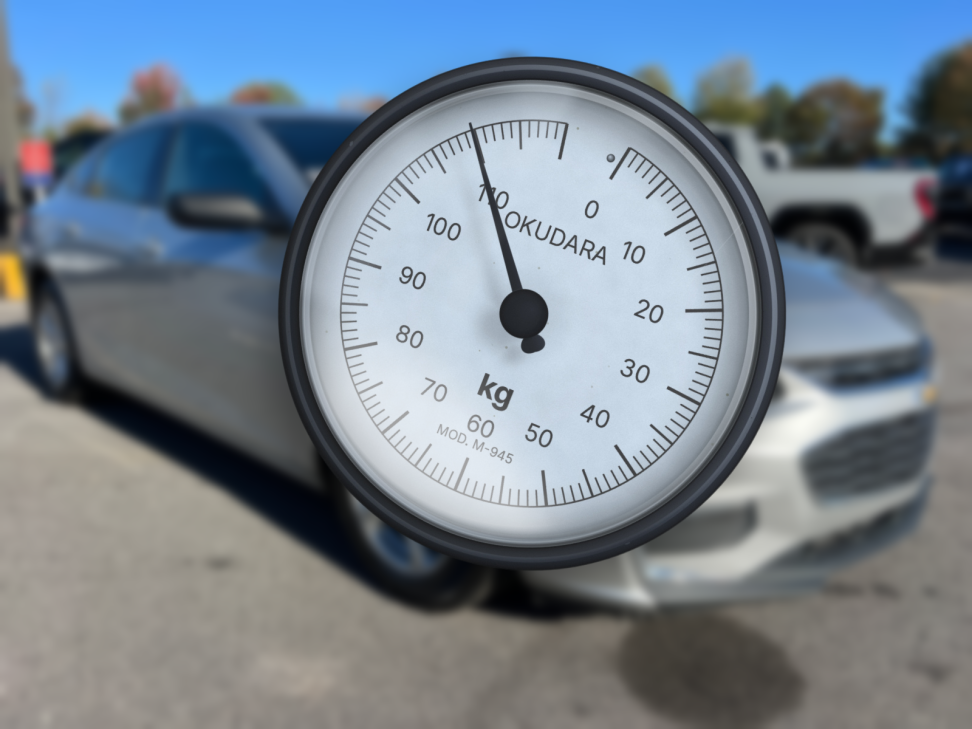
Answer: 110; kg
